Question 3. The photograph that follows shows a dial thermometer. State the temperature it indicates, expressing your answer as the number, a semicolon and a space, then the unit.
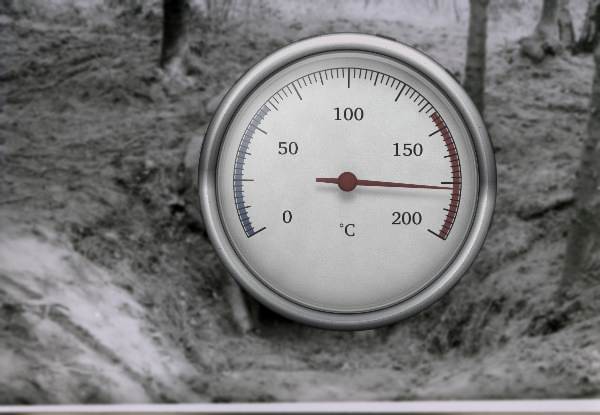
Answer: 177.5; °C
